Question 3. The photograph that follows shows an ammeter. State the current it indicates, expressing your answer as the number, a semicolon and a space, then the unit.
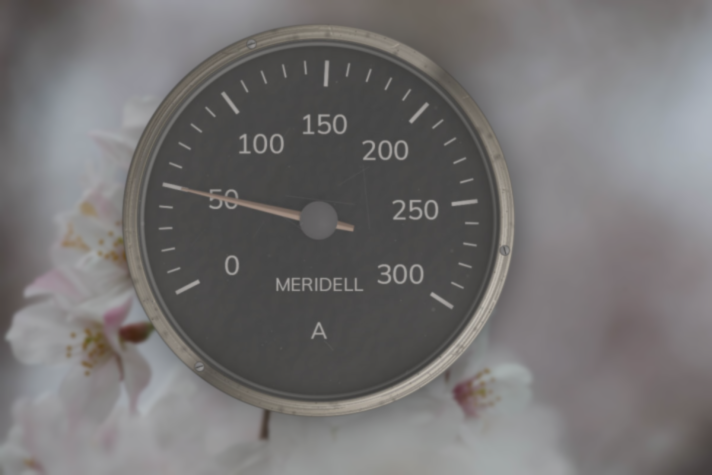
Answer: 50; A
